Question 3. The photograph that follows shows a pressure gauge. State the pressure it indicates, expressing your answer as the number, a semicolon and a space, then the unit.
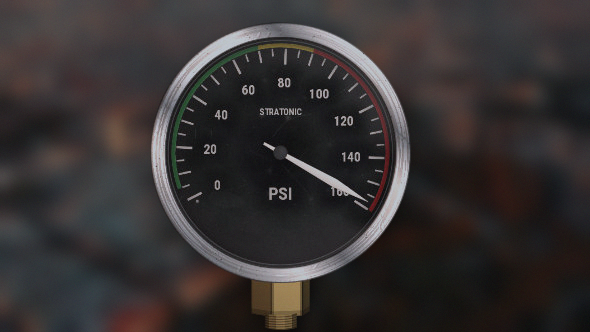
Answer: 157.5; psi
